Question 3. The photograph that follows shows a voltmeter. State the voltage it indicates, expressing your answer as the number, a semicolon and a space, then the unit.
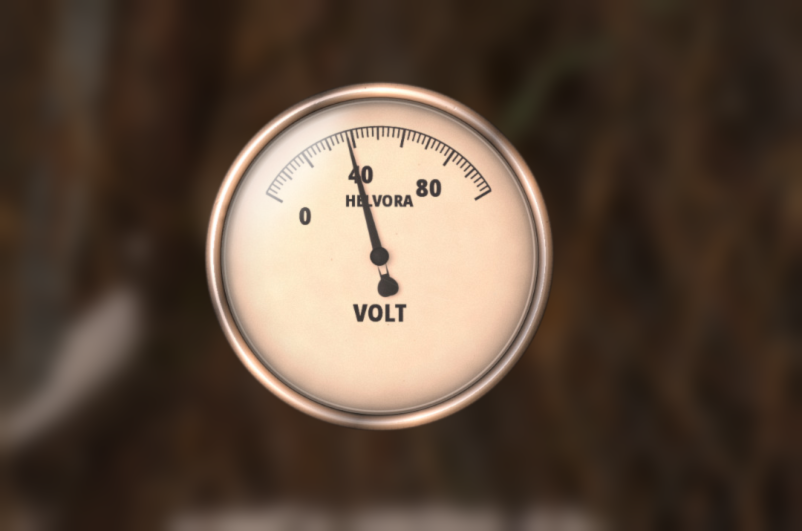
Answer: 38; V
